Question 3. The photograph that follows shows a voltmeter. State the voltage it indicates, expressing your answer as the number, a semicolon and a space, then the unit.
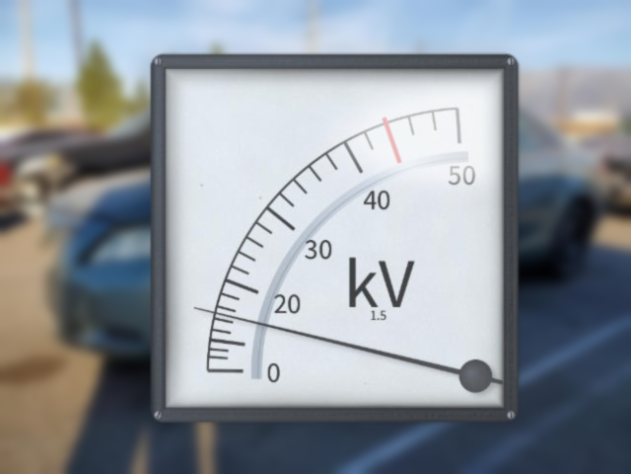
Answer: 15; kV
